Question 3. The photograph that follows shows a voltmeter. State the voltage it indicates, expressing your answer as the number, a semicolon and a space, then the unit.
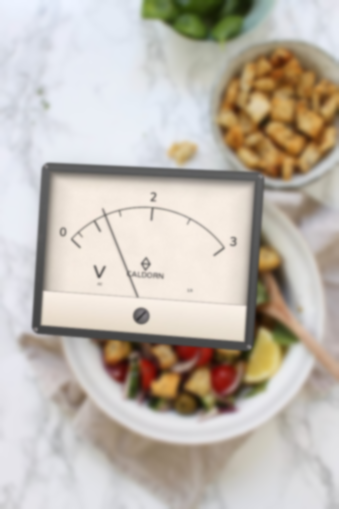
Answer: 1.25; V
